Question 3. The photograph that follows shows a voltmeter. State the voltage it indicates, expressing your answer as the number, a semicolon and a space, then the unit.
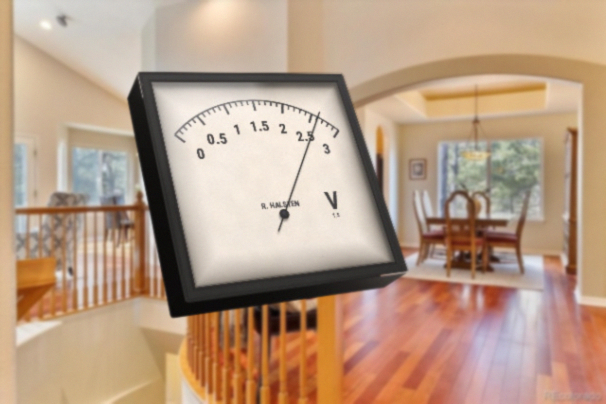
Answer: 2.6; V
